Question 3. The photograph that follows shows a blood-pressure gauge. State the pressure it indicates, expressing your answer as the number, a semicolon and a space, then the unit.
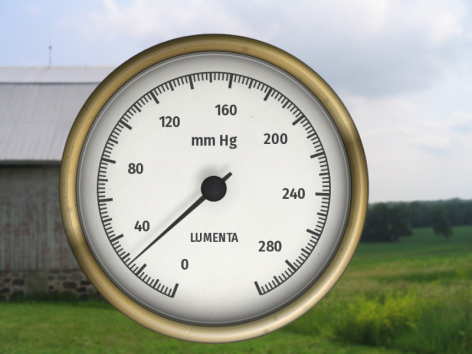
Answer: 26; mmHg
